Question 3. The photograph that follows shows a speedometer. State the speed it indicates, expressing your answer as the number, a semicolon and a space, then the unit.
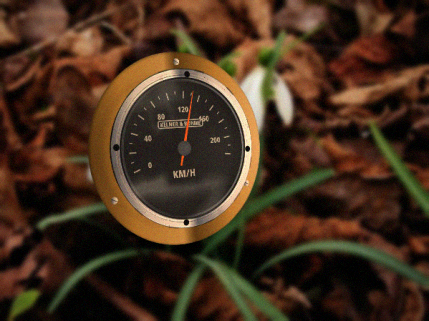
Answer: 130; km/h
